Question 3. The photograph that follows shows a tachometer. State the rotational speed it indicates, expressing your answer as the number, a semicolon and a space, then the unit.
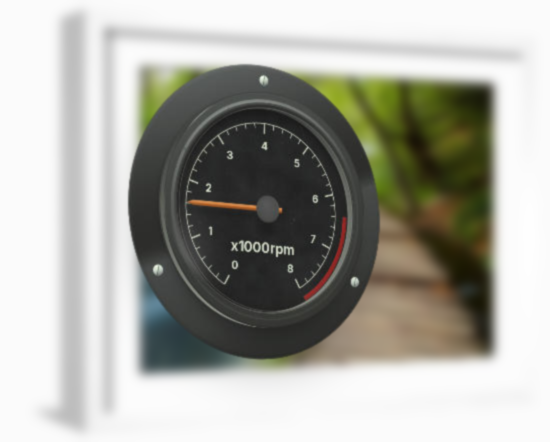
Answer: 1600; rpm
